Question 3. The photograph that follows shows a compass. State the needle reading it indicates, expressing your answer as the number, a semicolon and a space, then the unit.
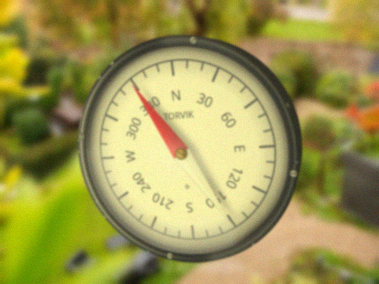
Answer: 330; °
